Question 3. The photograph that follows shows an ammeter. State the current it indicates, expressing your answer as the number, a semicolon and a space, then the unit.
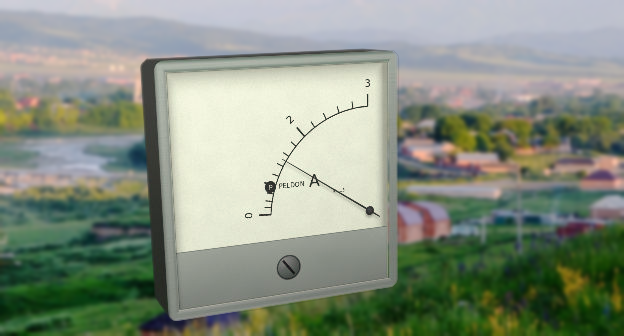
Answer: 1.5; A
